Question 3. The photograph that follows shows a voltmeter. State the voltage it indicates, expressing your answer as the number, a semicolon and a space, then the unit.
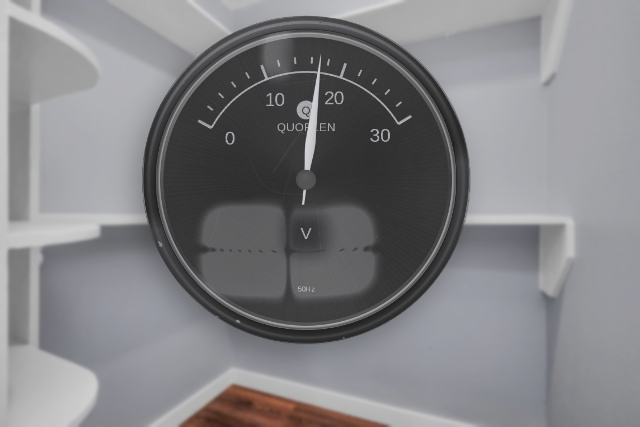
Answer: 17; V
